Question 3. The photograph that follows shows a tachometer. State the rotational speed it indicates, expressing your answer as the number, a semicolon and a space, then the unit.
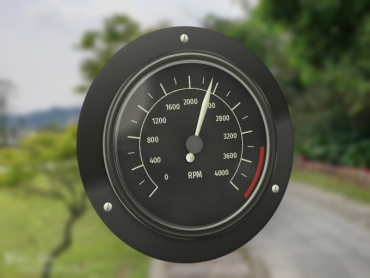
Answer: 2300; rpm
